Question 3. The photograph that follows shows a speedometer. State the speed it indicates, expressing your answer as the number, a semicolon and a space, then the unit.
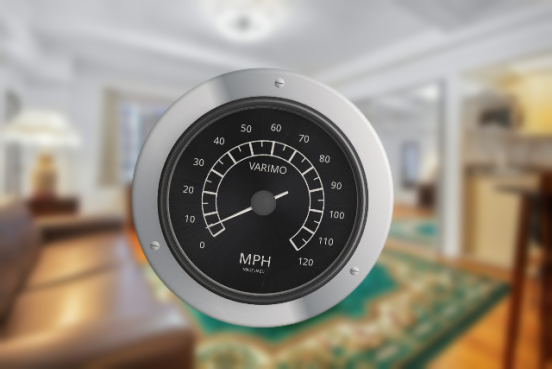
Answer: 5; mph
